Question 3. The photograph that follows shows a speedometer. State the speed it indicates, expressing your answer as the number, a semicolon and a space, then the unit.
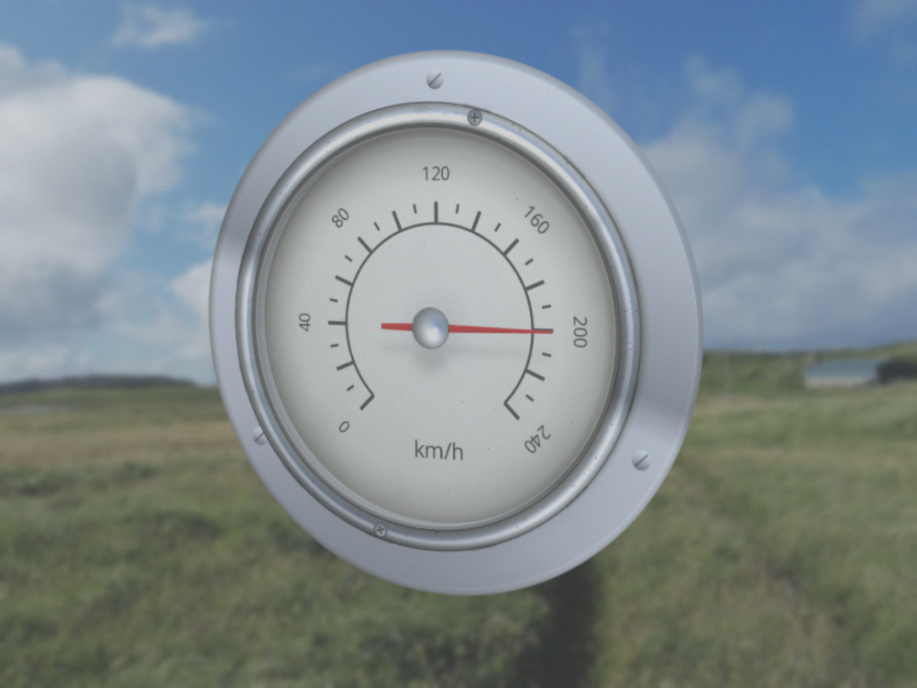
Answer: 200; km/h
